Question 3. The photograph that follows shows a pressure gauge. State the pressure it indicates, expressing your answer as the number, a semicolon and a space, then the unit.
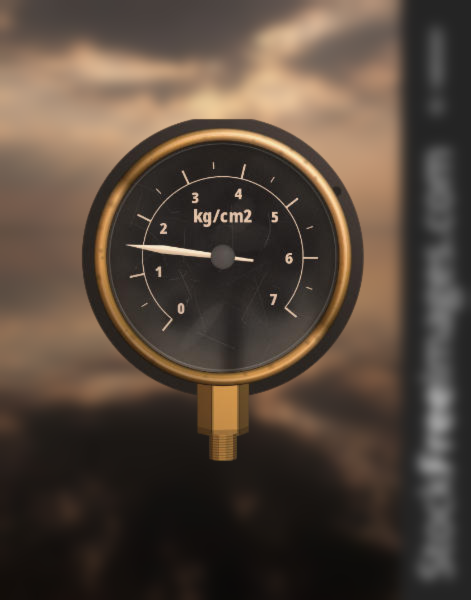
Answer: 1.5; kg/cm²
